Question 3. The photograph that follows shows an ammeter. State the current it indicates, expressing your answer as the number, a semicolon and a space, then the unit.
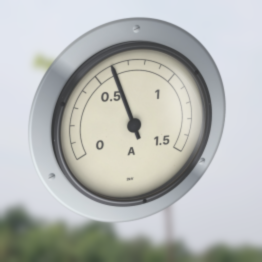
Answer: 0.6; A
